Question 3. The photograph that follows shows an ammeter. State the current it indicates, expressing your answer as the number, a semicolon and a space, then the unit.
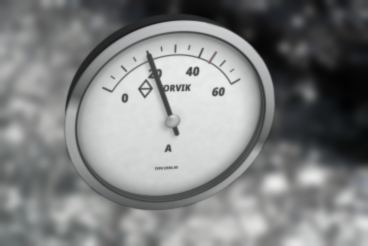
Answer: 20; A
